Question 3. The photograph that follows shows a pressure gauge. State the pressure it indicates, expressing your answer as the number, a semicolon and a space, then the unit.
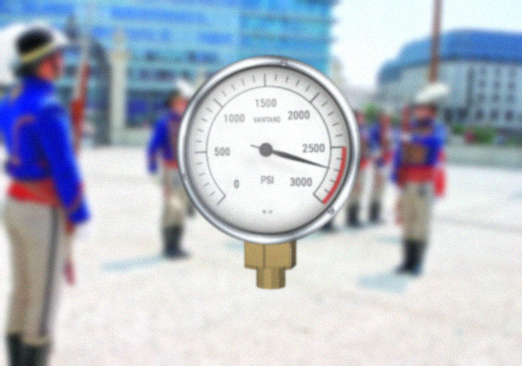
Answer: 2700; psi
